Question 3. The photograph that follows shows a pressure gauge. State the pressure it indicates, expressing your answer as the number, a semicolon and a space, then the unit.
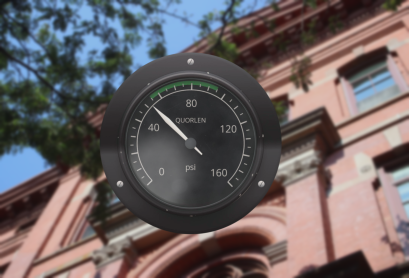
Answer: 52.5; psi
